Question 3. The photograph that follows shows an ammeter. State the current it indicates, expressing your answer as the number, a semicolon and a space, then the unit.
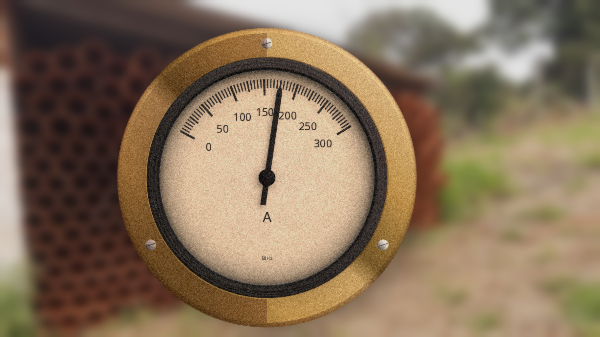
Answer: 175; A
